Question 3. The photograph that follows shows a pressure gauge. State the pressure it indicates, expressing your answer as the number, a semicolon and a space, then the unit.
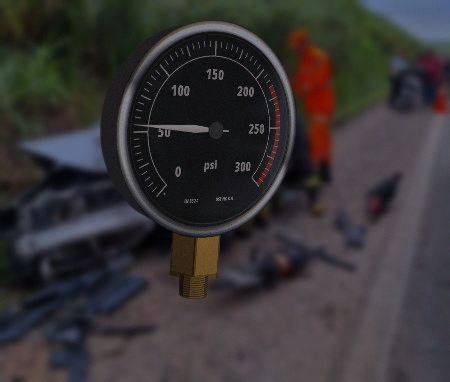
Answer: 55; psi
